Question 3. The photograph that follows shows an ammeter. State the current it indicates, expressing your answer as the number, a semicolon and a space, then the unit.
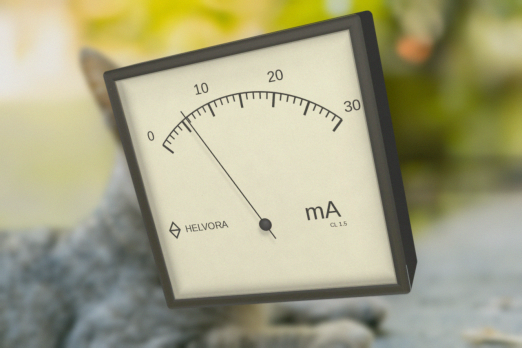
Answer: 6; mA
